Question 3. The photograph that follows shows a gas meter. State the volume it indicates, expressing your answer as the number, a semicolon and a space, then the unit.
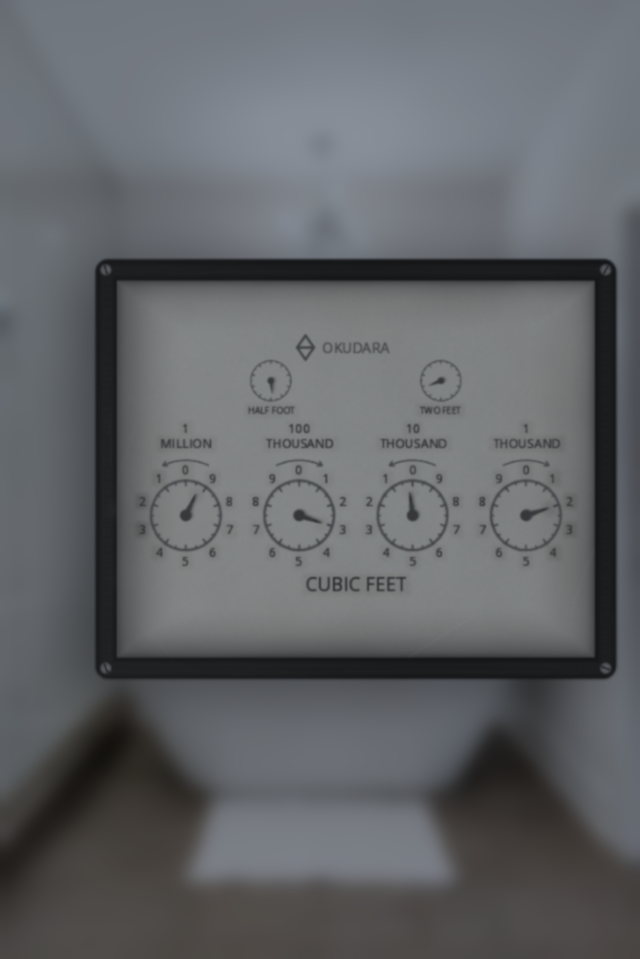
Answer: 930200; ft³
